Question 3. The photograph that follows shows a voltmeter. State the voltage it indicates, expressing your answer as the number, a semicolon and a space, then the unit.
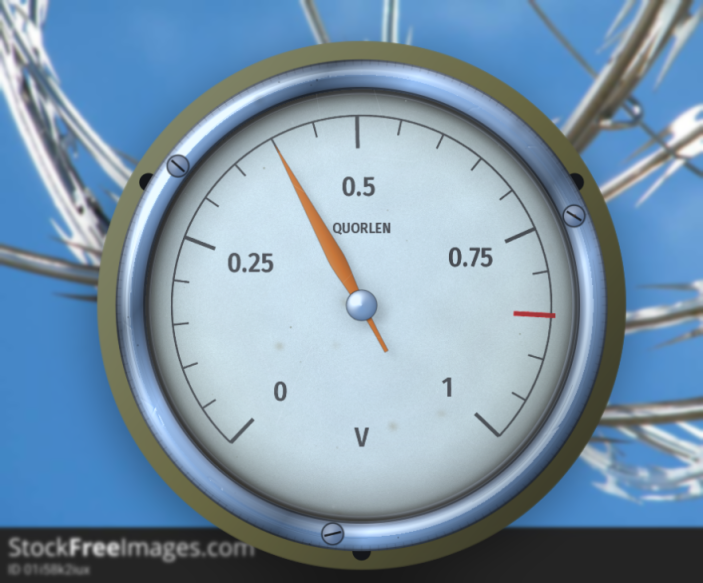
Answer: 0.4; V
